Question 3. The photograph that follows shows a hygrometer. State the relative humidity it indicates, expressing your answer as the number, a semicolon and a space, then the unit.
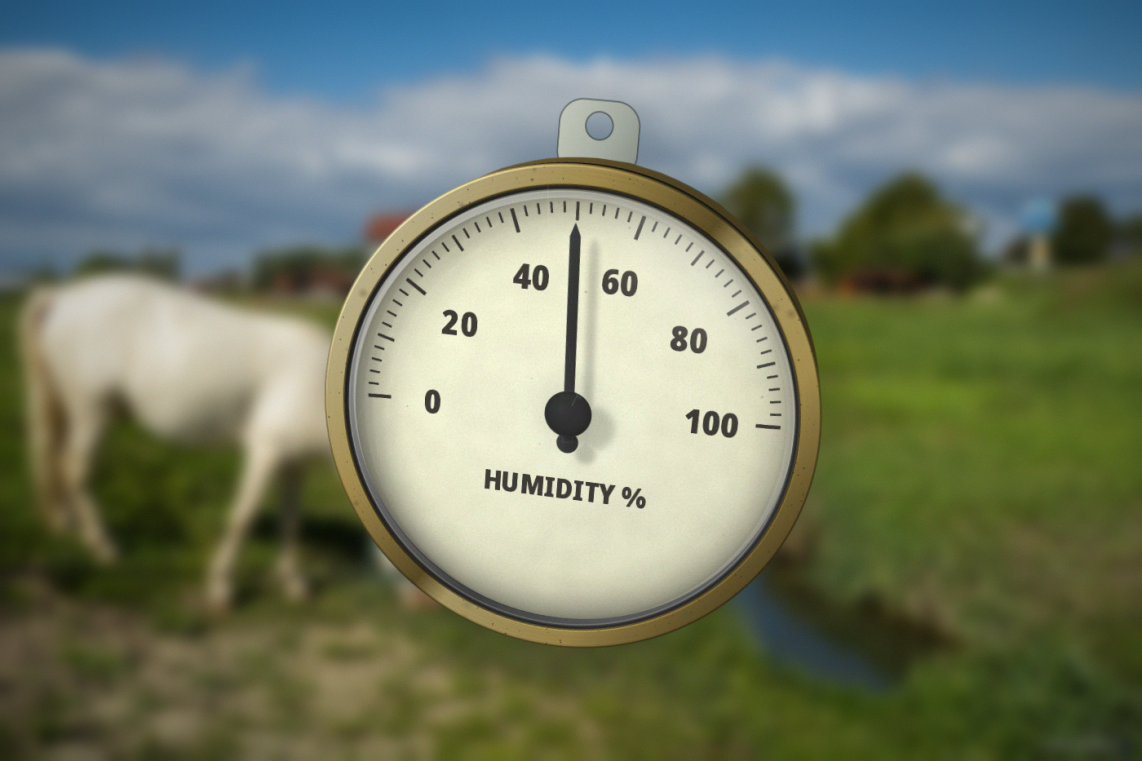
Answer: 50; %
